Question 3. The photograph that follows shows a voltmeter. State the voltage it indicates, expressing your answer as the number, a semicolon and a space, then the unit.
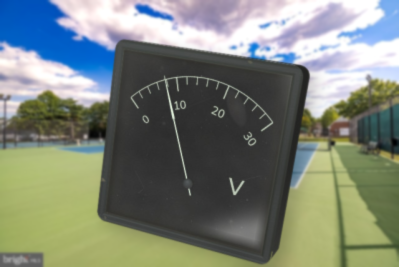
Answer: 8; V
